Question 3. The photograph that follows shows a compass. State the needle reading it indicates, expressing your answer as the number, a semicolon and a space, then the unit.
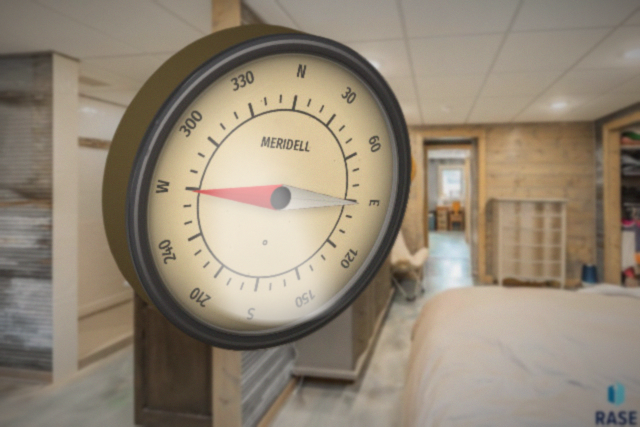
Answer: 270; °
